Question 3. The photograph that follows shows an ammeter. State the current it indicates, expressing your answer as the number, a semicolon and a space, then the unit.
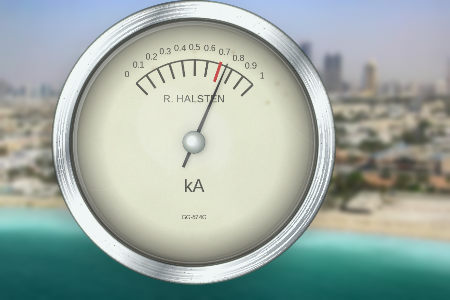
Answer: 0.75; kA
